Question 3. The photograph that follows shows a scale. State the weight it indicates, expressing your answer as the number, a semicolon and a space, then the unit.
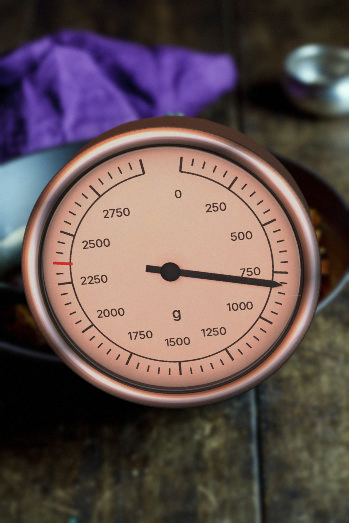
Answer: 800; g
